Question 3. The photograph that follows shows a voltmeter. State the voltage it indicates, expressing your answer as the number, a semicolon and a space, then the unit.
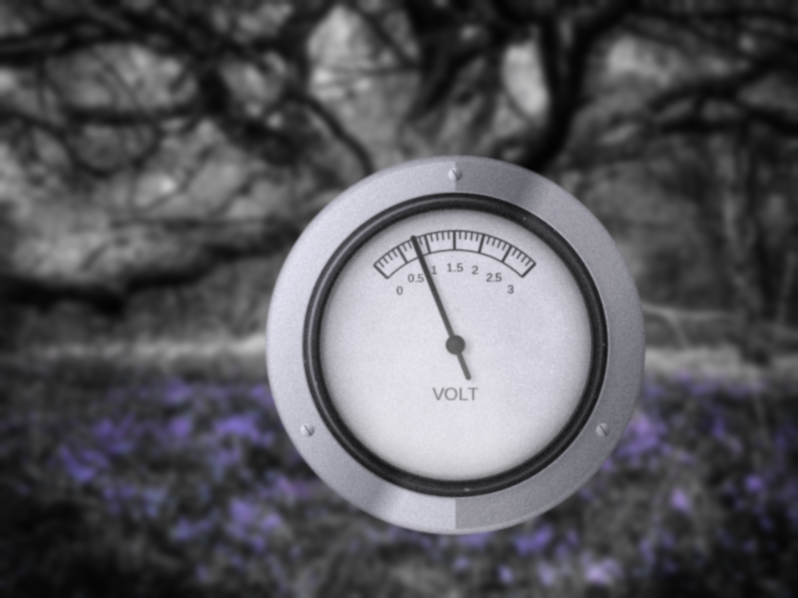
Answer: 0.8; V
